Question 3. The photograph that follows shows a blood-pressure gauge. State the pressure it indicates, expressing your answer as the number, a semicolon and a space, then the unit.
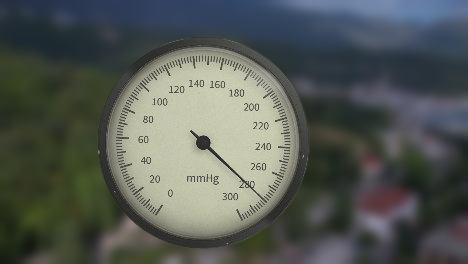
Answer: 280; mmHg
